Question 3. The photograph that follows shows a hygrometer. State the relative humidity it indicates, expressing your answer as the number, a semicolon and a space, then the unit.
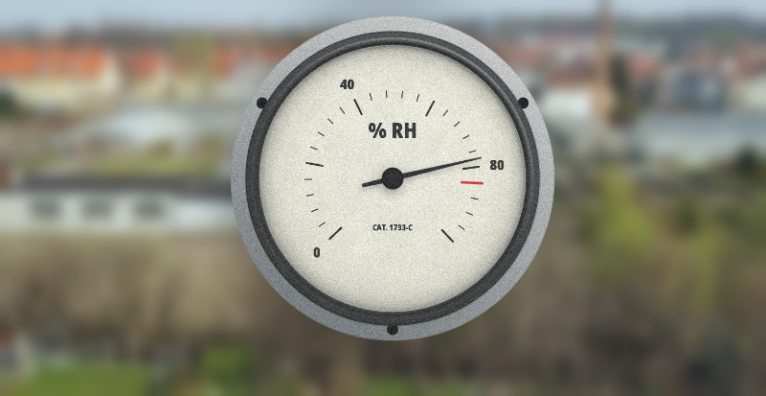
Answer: 78; %
